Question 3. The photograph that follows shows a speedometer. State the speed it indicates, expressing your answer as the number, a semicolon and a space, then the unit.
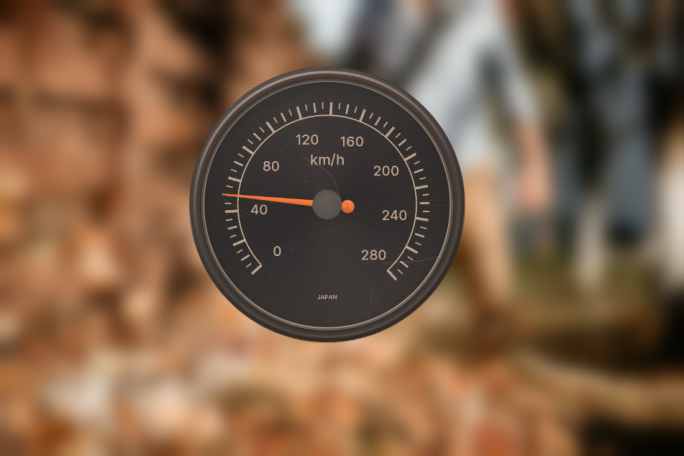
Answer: 50; km/h
